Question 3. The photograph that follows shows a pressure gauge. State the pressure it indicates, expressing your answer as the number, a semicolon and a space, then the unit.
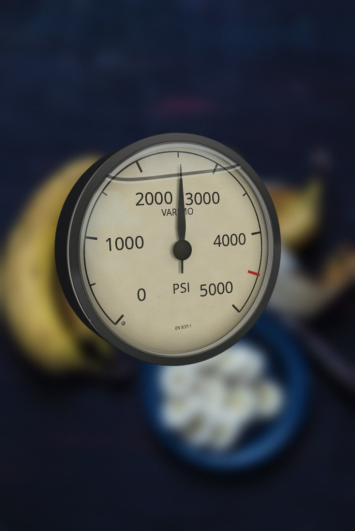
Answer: 2500; psi
